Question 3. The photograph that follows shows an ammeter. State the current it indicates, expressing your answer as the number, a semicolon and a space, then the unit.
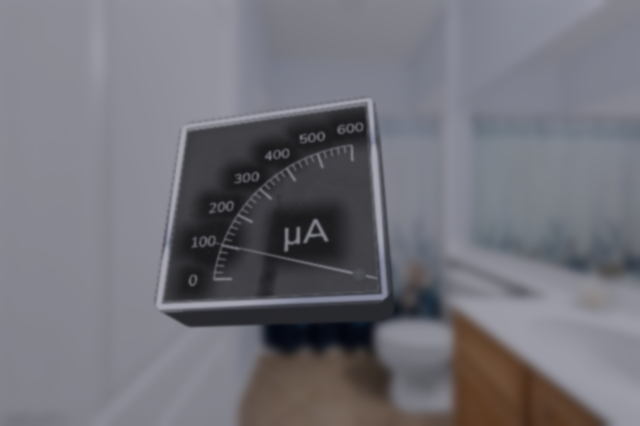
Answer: 100; µA
